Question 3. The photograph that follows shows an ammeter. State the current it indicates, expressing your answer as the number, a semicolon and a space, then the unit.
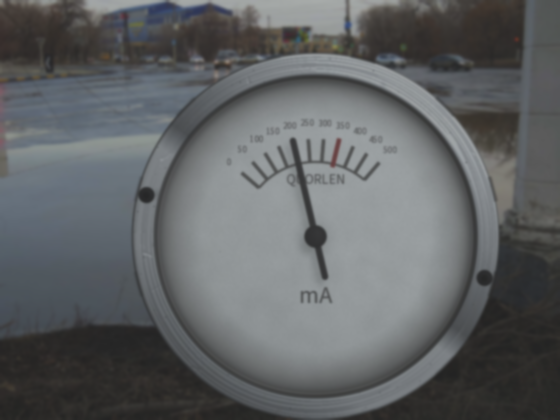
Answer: 200; mA
